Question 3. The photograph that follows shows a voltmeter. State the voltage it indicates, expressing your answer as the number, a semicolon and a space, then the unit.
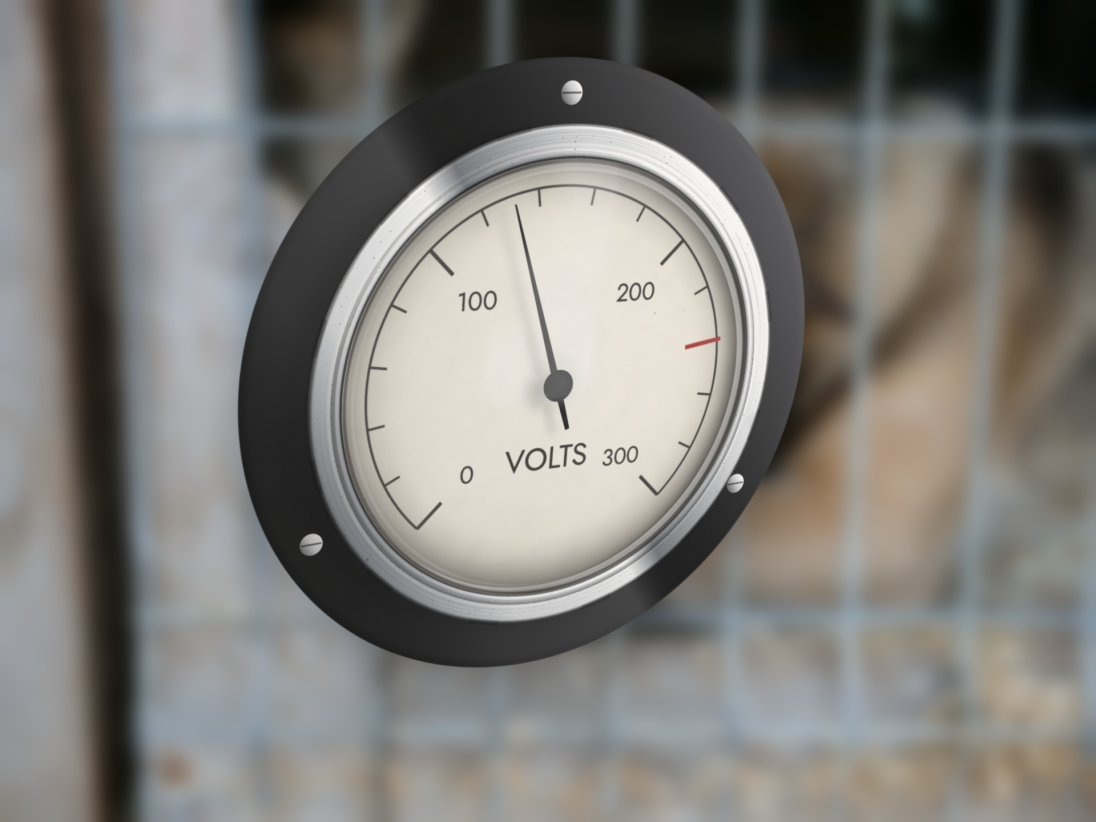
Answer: 130; V
